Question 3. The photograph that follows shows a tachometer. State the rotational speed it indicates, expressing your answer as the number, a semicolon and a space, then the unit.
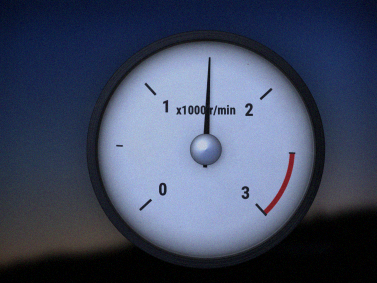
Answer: 1500; rpm
